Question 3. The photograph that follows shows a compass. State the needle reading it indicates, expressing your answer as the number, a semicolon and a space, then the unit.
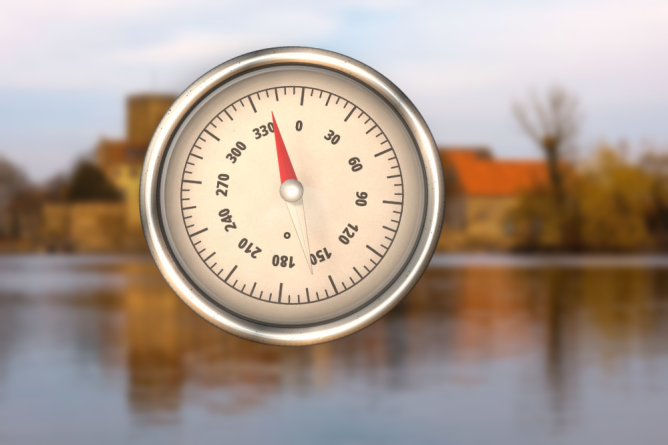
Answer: 340; °
